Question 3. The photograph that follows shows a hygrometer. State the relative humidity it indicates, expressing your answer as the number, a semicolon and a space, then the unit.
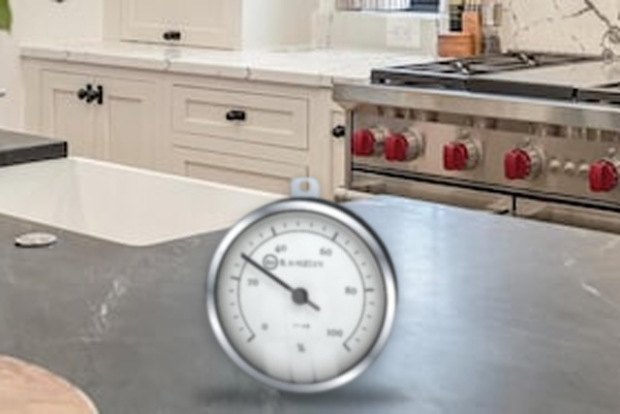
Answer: 28; %
